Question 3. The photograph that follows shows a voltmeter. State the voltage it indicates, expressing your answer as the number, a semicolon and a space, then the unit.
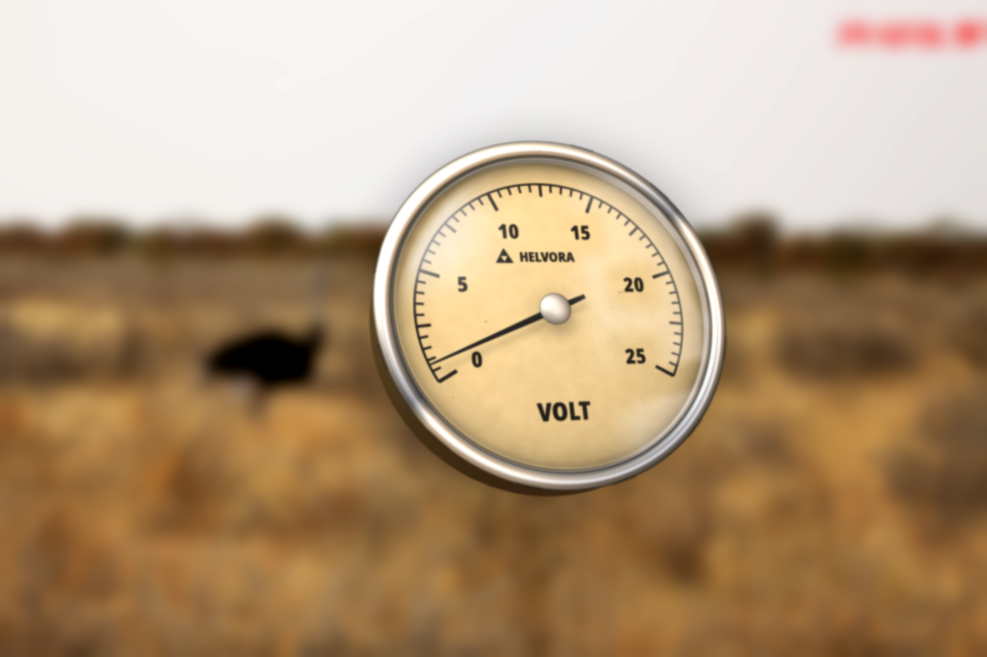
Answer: 0.75; V
